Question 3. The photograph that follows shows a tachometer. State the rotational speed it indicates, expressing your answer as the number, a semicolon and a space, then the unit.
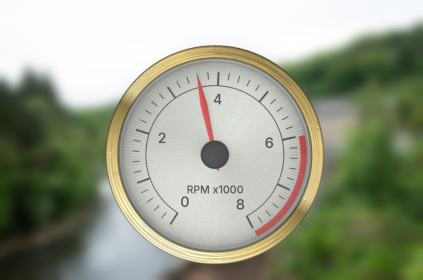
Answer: 3600; rpm
